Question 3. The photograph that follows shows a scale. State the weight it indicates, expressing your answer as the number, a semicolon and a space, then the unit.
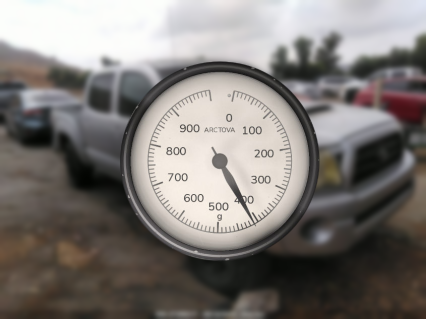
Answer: 410; g
